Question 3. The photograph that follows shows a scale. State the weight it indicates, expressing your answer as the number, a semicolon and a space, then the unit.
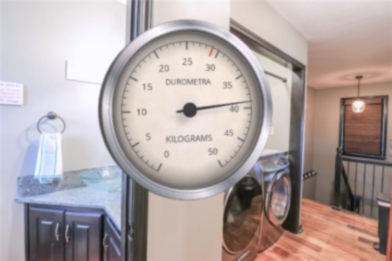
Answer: 39; kg
